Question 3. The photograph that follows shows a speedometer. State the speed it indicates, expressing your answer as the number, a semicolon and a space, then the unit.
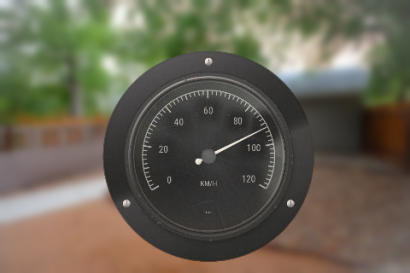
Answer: 92; km/h
